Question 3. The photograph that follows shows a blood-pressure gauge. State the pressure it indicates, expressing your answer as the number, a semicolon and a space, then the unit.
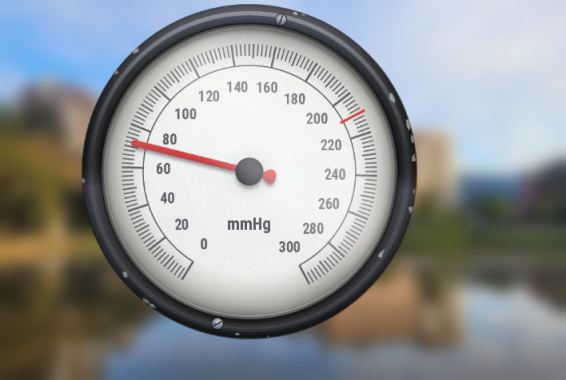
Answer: 72; mmHg
